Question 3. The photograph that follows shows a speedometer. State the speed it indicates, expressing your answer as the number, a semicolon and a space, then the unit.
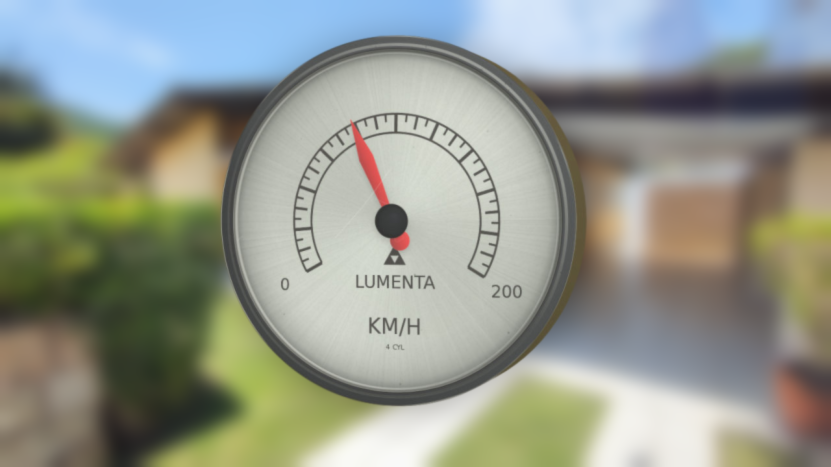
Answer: 80; km/h
